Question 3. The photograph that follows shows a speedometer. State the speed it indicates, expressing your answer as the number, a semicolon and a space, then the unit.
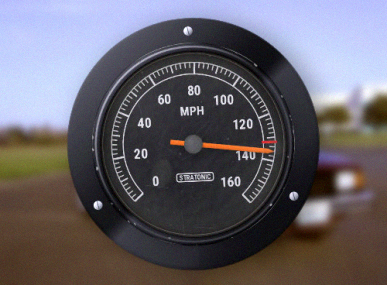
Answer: 136; mph
